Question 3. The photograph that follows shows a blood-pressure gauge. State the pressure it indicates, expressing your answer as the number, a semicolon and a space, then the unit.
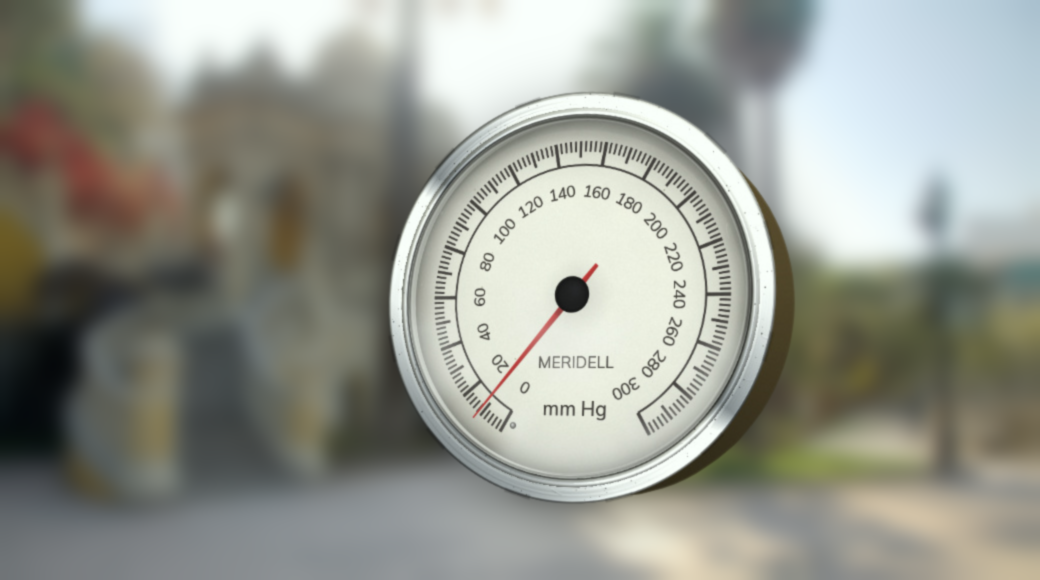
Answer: 10; mmHg
